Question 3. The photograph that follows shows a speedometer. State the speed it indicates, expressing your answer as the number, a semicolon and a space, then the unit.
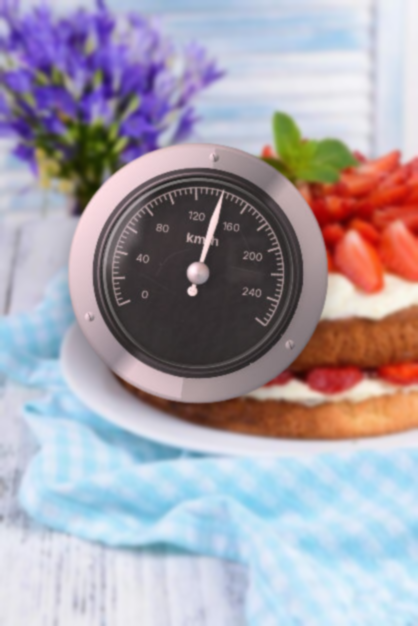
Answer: 140; km/h
